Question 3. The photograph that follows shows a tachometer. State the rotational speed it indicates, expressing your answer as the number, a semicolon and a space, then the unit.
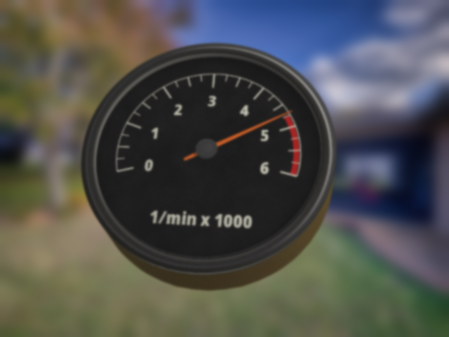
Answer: 4750; rpm
